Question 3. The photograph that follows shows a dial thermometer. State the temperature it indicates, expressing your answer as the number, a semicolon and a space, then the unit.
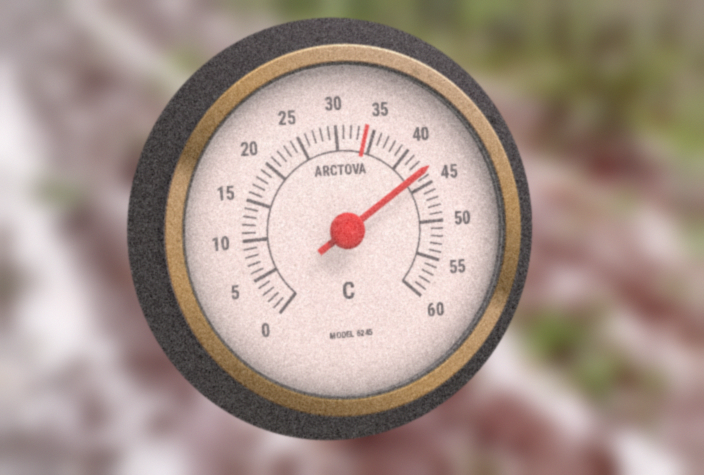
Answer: 43; °C
